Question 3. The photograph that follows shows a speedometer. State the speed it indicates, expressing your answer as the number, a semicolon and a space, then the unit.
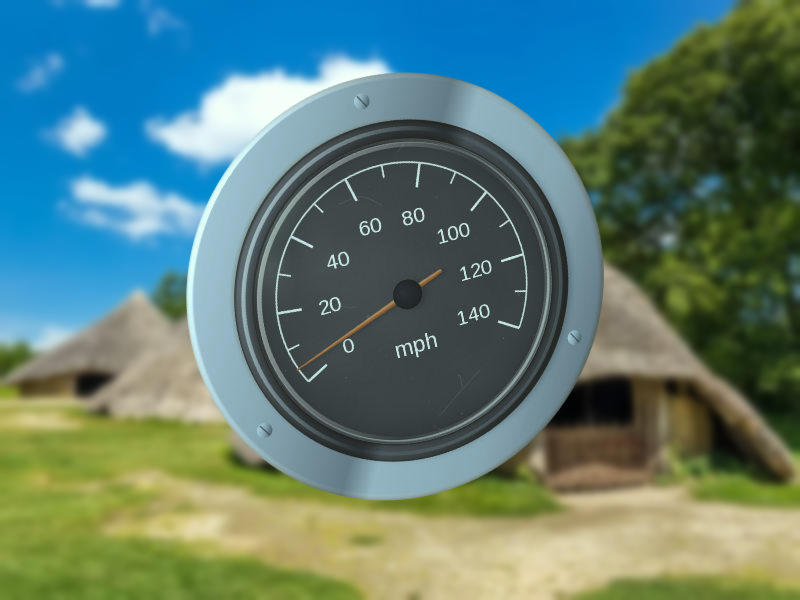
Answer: 5; mph
